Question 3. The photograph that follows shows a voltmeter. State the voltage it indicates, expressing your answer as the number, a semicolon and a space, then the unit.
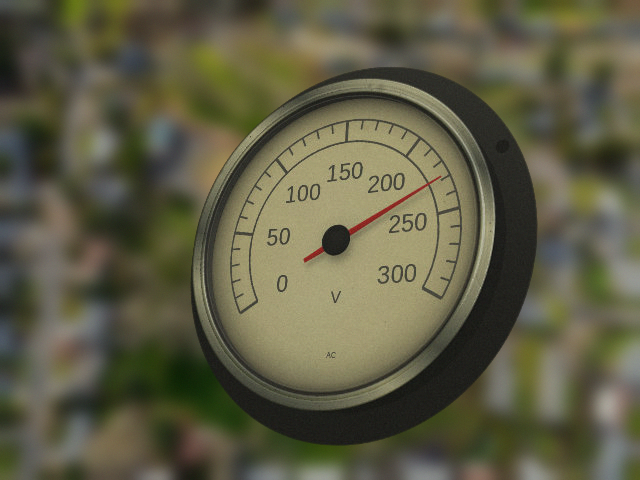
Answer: 230; V
